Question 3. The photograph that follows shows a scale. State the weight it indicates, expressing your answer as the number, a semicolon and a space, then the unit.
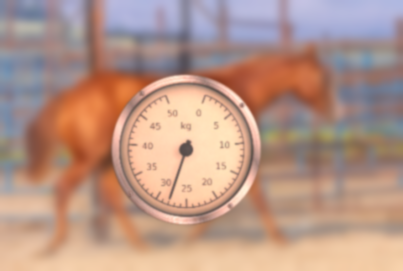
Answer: 28; kg
